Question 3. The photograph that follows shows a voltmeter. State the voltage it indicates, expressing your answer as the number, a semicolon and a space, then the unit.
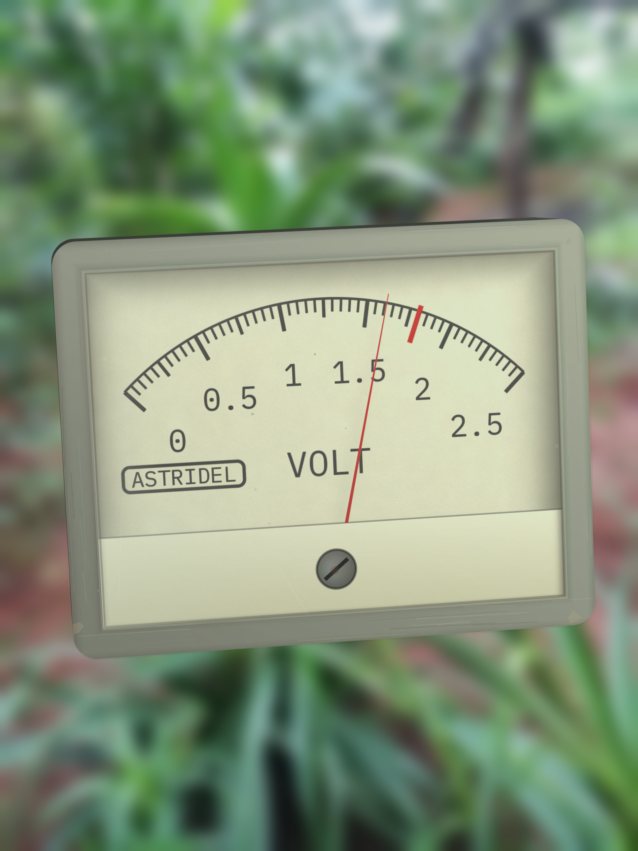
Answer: 1.6; V
